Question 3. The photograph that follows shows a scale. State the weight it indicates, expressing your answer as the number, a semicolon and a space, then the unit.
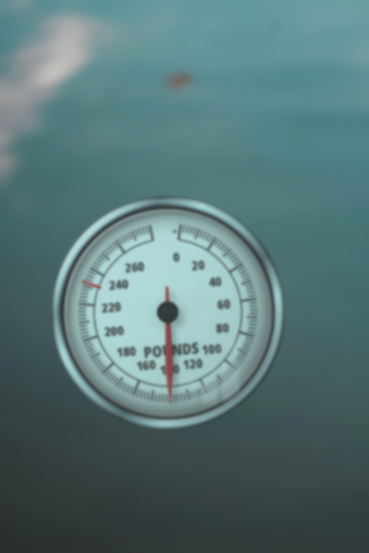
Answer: 140; lb
